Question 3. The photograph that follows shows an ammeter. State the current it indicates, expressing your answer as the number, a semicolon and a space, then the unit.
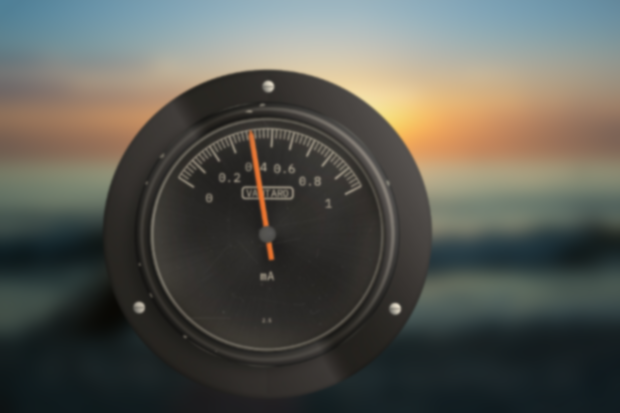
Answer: 0.4; mA
